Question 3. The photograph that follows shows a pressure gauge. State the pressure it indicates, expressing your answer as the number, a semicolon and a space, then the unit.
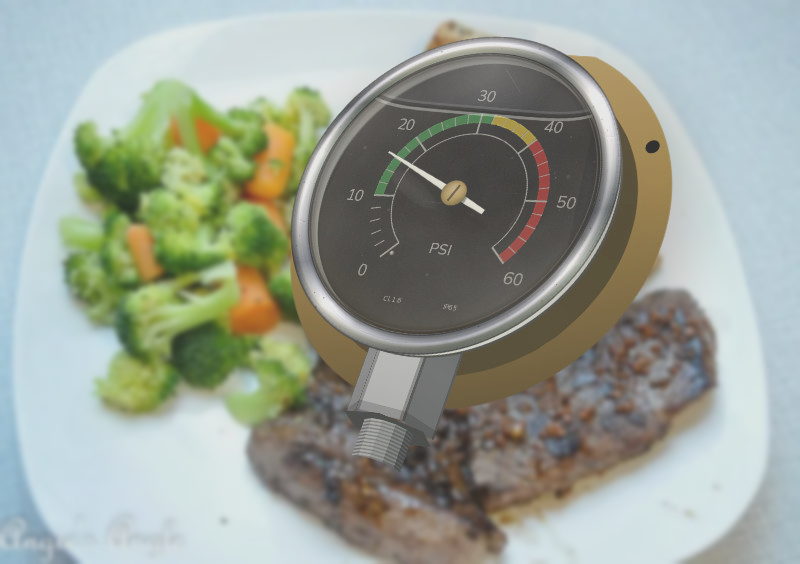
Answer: 16; psi
